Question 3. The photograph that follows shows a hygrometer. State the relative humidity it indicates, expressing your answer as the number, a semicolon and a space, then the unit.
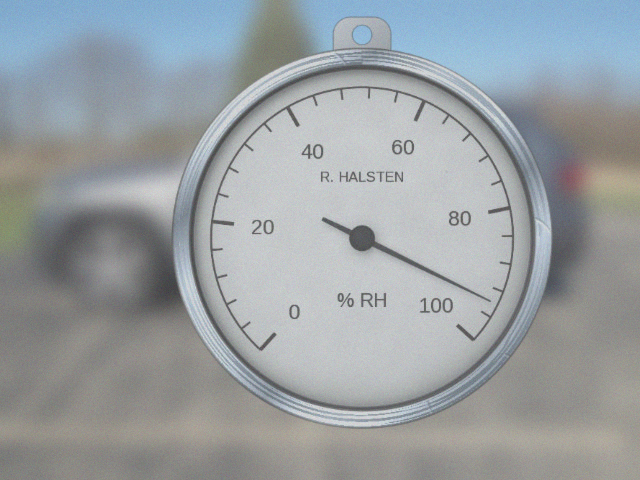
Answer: 94; %
